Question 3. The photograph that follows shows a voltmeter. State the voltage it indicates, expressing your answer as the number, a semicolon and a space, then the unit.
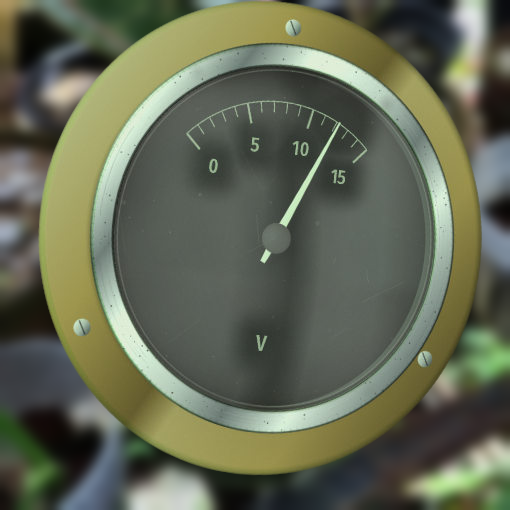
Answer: 12; V
